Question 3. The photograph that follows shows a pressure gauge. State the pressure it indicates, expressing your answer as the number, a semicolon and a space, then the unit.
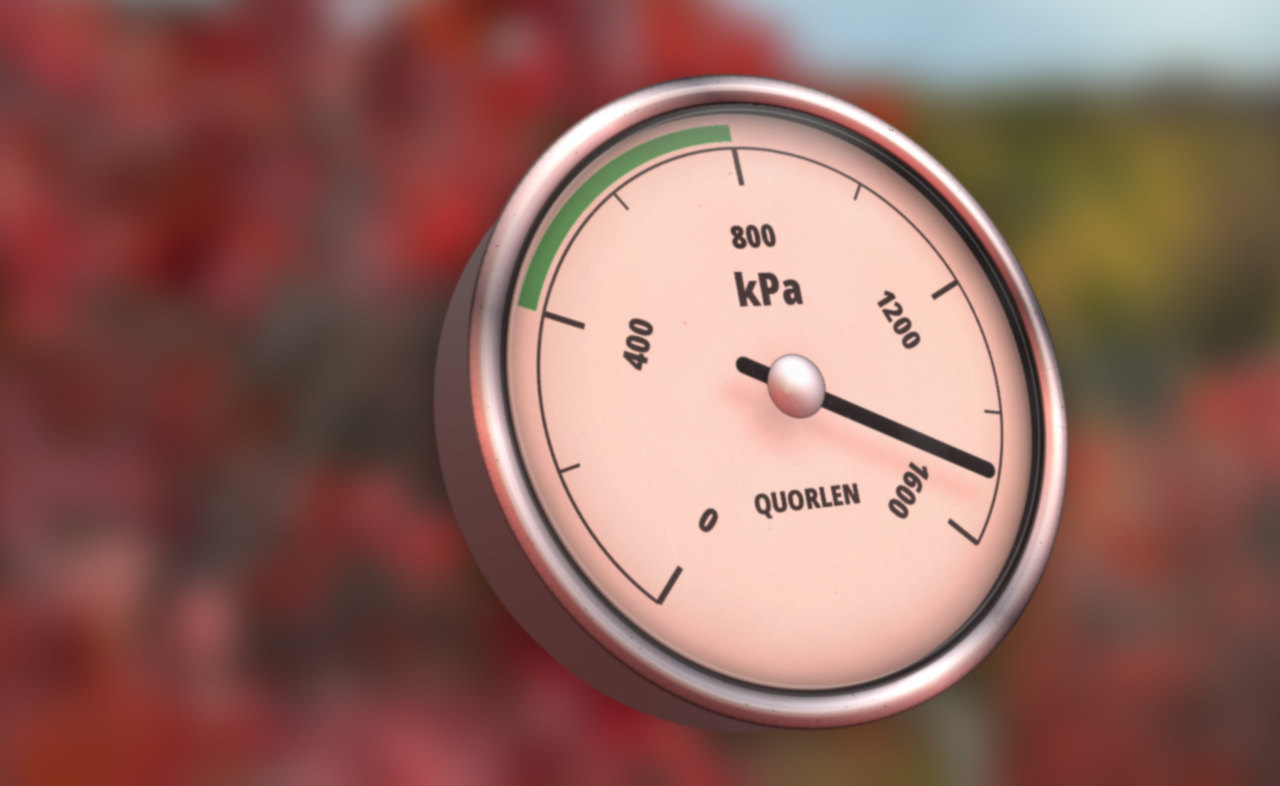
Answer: 1500; kPa
